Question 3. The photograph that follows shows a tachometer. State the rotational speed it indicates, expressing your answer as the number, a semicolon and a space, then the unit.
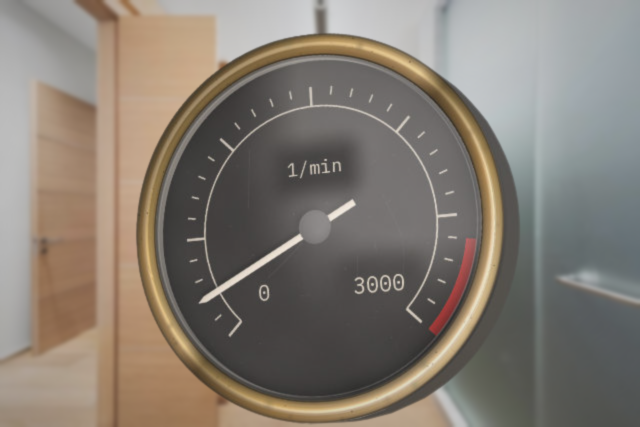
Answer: 200; rpm
